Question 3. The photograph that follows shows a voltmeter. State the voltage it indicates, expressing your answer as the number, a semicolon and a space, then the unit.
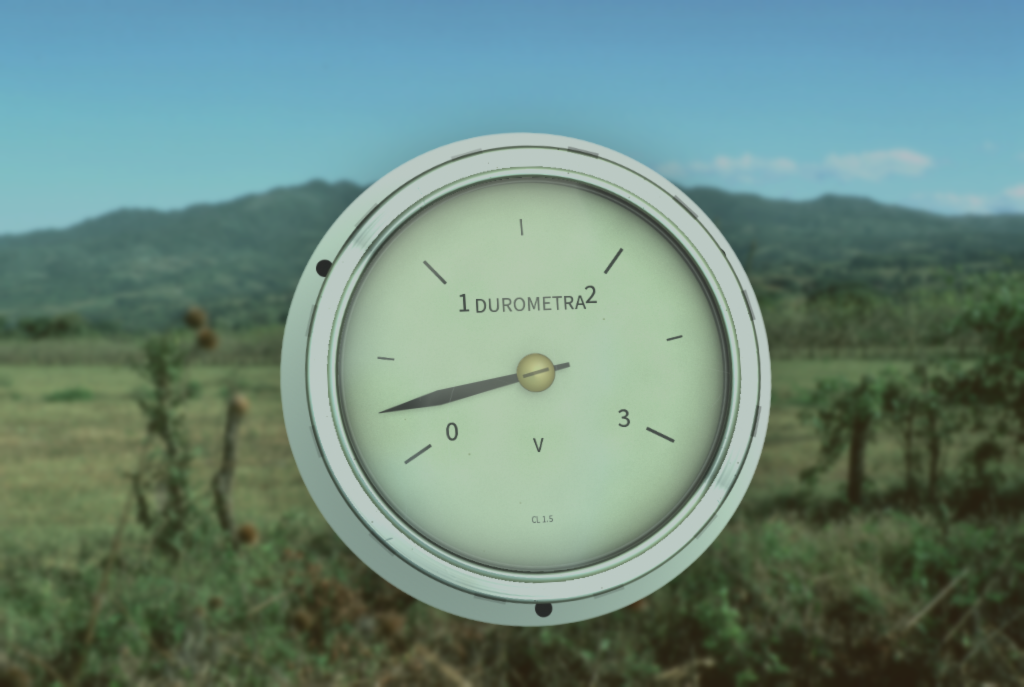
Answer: 0.25; V
